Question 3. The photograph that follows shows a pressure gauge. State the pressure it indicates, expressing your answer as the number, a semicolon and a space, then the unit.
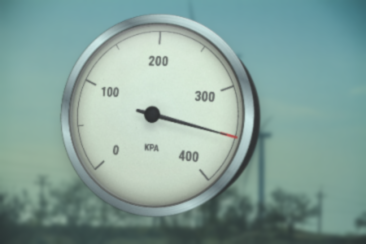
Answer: 350; kPa
